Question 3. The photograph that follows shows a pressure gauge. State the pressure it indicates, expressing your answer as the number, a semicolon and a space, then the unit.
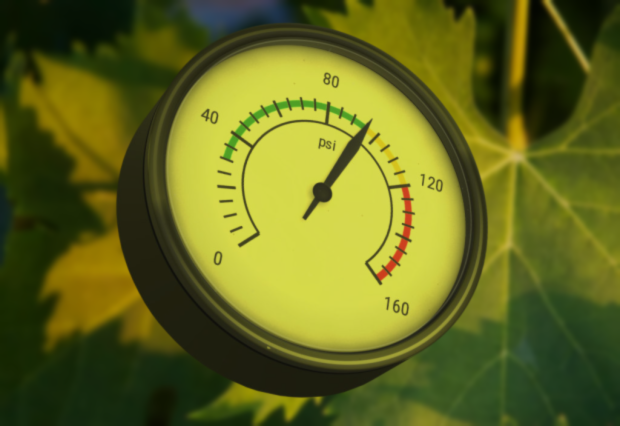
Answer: 95; psi
